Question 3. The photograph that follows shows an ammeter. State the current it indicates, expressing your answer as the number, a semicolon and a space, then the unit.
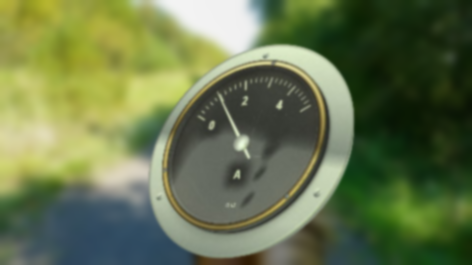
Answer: 1; A
